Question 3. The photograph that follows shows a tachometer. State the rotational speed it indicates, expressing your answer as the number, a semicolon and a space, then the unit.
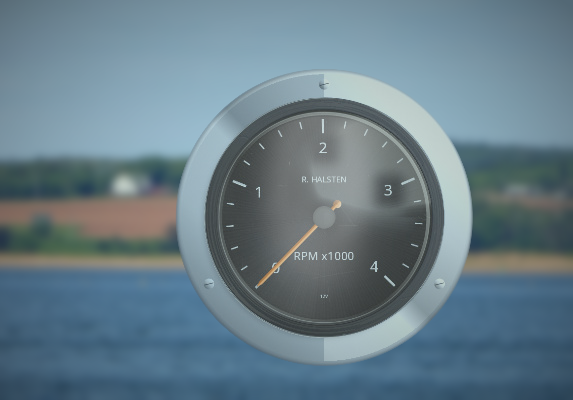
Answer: 0; rpm
